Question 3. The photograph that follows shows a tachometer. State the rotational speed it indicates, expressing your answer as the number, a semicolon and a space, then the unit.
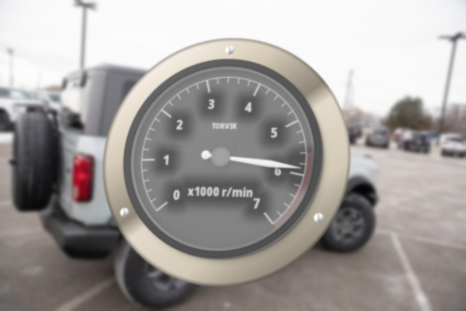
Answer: 5900; rpm
